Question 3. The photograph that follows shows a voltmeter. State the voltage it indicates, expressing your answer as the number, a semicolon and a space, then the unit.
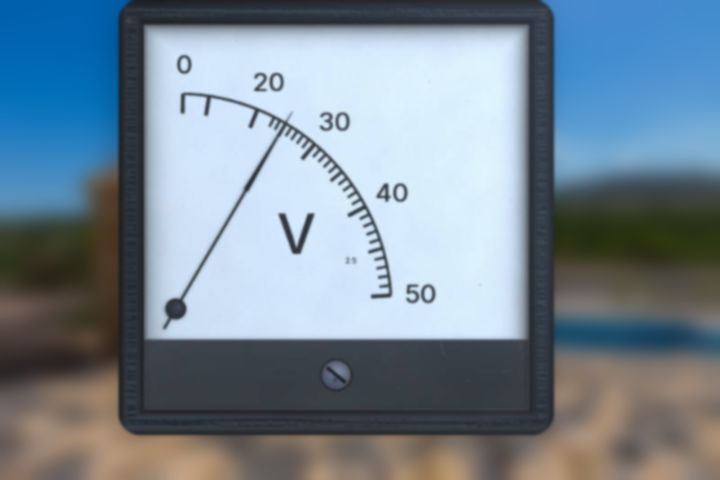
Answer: 25; V
